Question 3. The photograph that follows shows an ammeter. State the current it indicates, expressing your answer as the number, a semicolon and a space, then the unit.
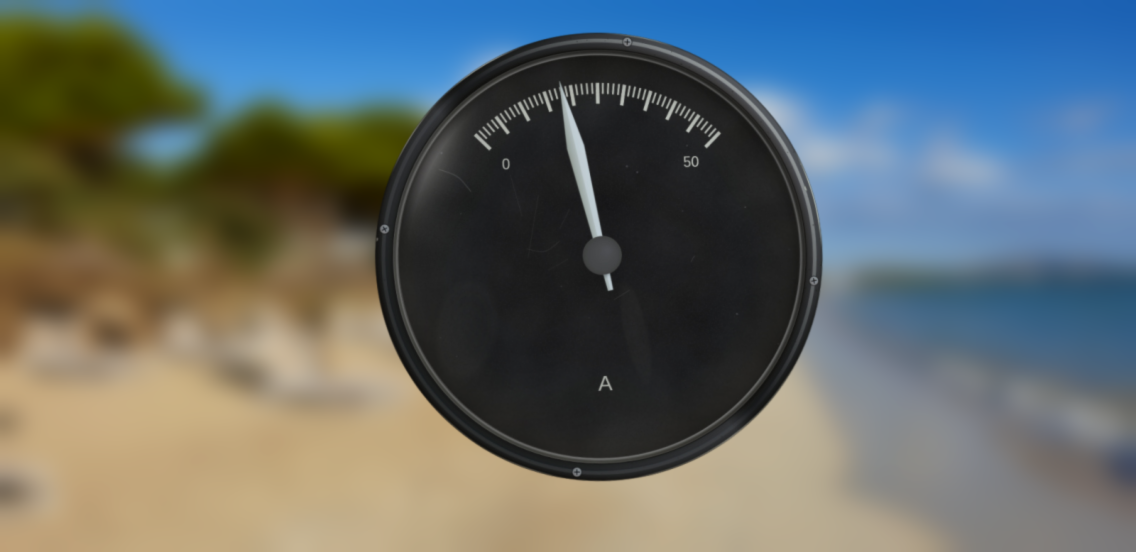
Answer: 18; A
